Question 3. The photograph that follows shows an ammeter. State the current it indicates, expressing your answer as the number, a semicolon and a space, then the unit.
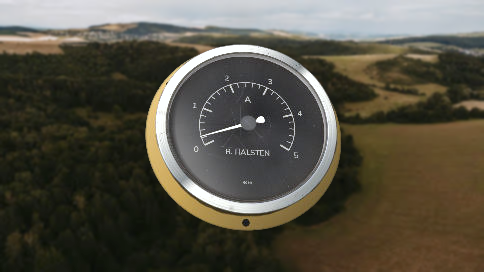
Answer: 0.2; A
